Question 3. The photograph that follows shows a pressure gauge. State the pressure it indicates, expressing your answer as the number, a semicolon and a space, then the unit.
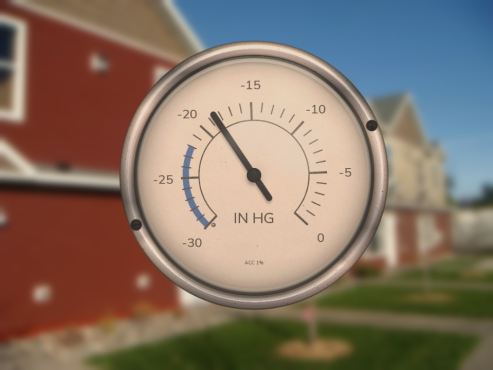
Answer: -18.5; inHg
